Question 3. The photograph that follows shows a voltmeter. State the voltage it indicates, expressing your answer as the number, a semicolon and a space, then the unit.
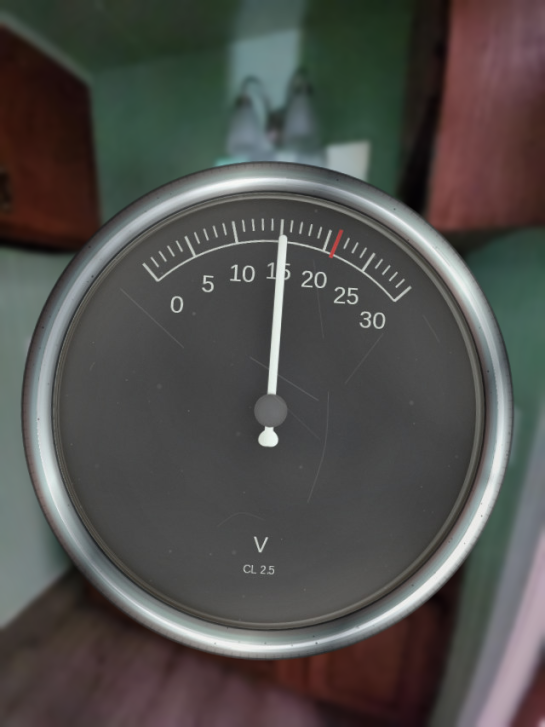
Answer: 15; V
